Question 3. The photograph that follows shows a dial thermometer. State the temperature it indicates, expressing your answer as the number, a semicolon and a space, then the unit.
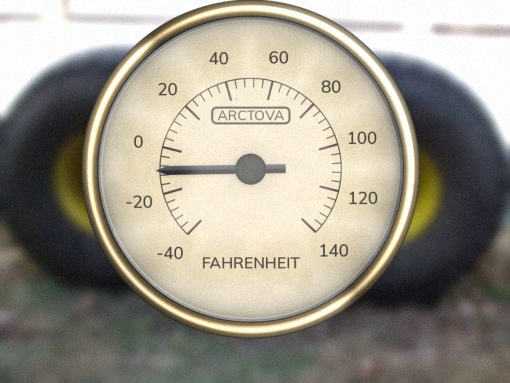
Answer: -10; °F
